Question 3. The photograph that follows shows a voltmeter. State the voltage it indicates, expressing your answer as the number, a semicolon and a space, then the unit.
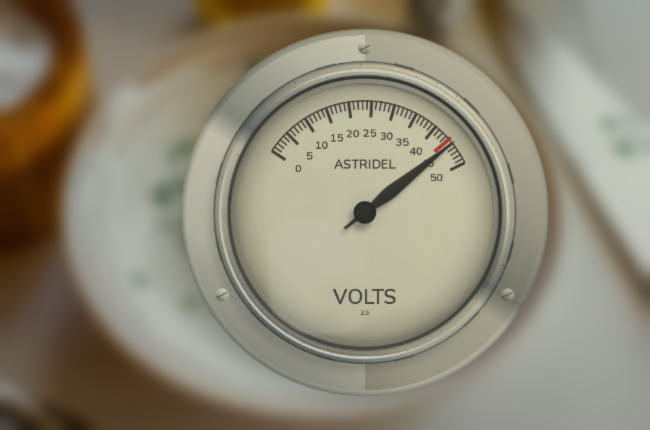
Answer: 45; V
